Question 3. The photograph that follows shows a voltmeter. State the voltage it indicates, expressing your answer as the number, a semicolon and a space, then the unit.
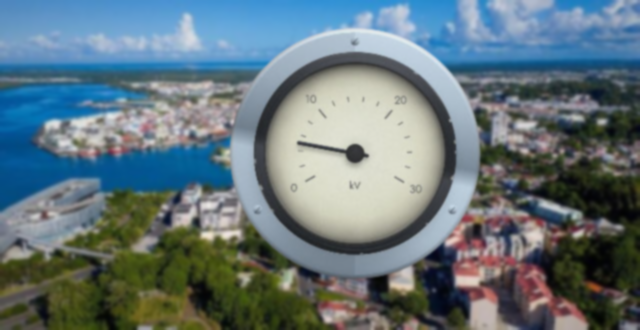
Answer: 5; kV
